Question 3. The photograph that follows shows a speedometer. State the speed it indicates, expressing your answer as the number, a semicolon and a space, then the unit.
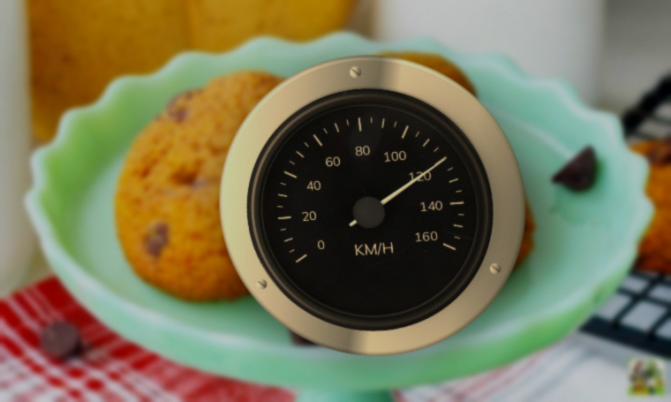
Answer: 120; km/h
